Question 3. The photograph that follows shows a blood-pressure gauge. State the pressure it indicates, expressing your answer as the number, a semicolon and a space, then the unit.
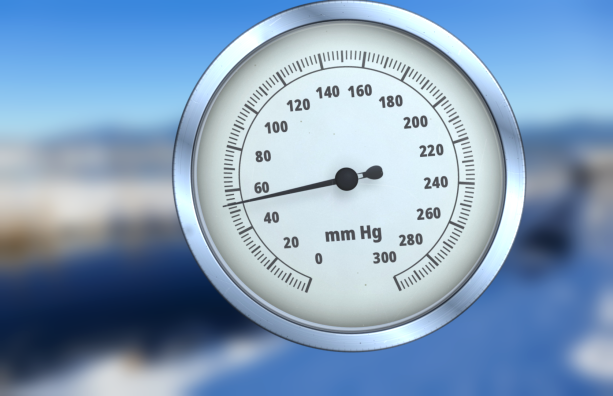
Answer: 54; mmHg
